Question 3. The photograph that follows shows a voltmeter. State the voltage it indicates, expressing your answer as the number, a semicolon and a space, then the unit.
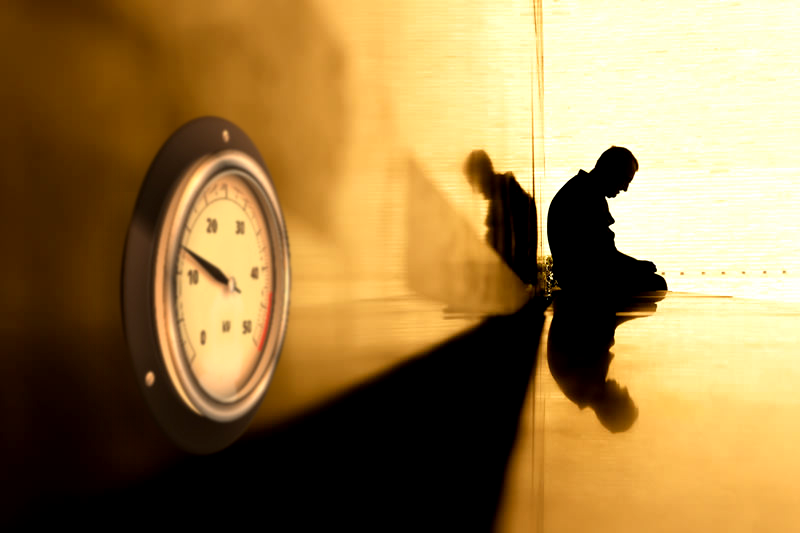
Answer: 12.5; kV
